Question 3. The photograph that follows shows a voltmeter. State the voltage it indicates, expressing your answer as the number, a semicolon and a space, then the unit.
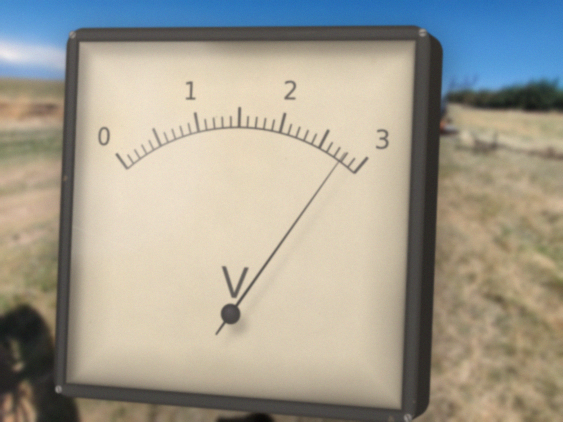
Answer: 2.8; V
